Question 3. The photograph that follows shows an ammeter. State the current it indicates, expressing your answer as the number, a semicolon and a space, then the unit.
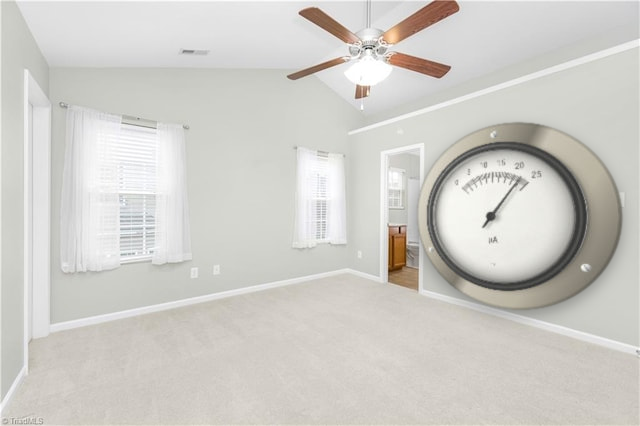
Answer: 22.5; µA
